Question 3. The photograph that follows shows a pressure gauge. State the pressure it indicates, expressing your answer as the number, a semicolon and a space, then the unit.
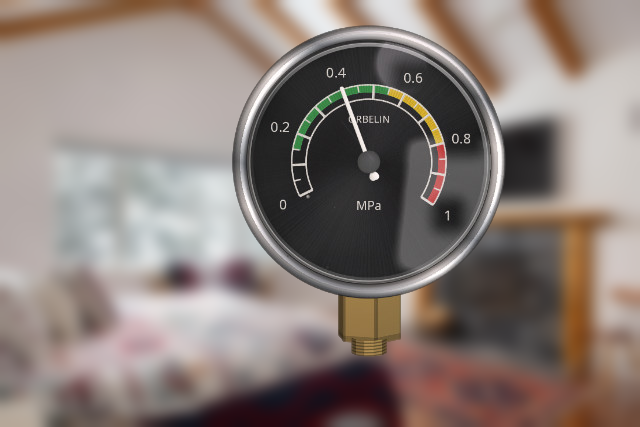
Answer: 0.4; MPa
